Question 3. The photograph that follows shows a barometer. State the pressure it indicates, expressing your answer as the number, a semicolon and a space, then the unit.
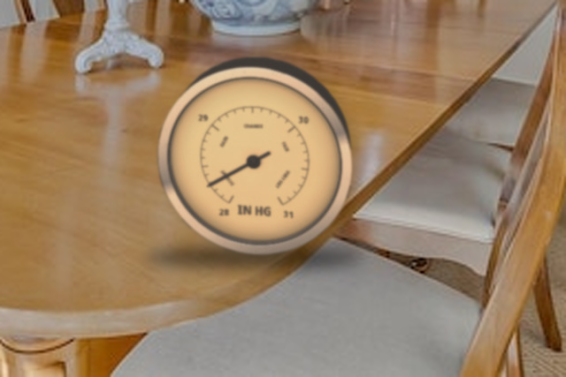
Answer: 28.3; inHg
